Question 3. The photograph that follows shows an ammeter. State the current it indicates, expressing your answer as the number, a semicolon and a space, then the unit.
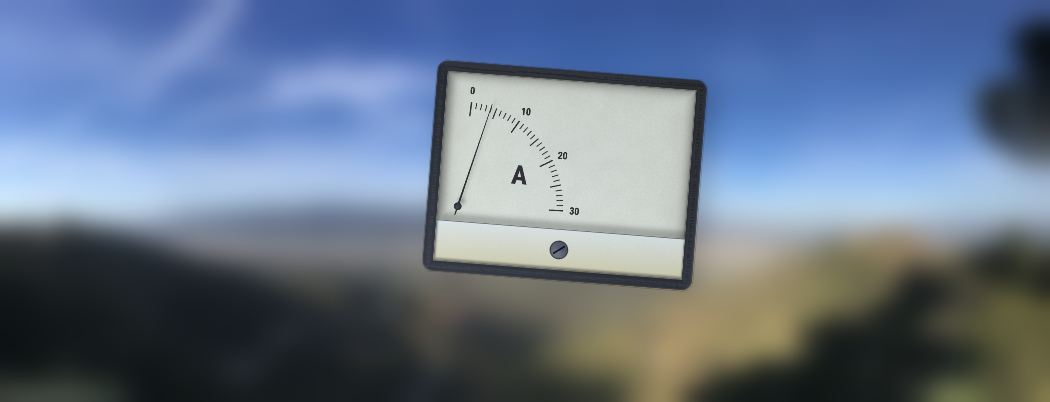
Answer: 4; A
